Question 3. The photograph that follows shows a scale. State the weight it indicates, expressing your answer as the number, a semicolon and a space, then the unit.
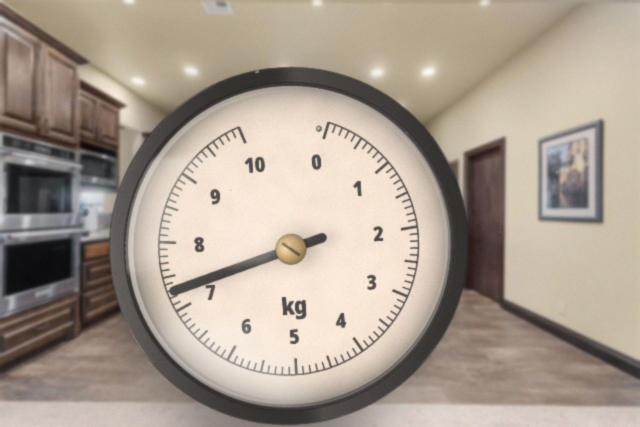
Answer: 7.3; kg
